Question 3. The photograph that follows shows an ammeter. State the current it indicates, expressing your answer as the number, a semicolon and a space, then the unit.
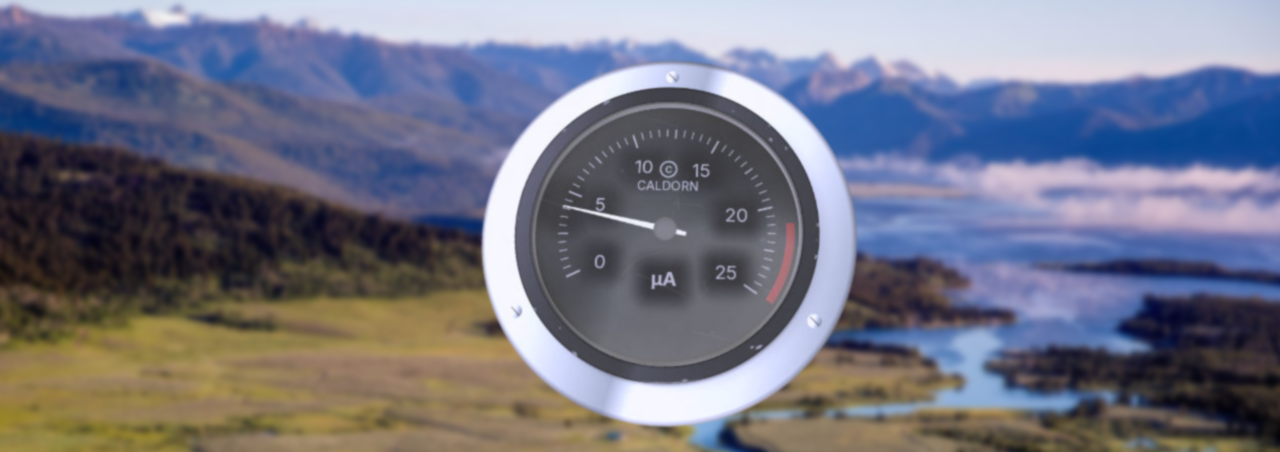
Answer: 4; µA
